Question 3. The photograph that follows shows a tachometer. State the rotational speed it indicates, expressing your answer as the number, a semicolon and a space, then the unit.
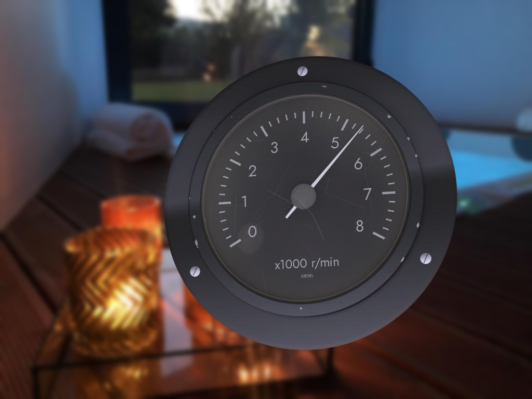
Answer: 5400; rpm
